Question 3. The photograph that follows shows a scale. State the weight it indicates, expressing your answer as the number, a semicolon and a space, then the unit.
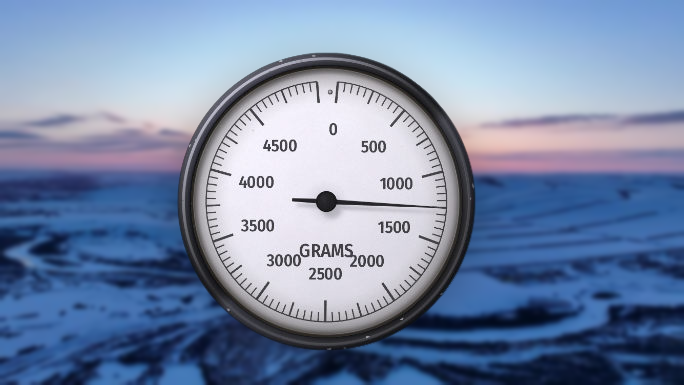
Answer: 1250; g
